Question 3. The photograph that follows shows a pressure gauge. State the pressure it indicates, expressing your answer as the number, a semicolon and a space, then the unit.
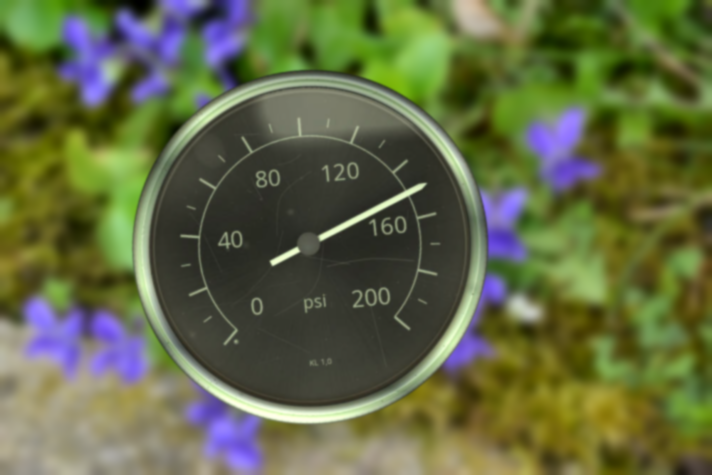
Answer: 150; psi
